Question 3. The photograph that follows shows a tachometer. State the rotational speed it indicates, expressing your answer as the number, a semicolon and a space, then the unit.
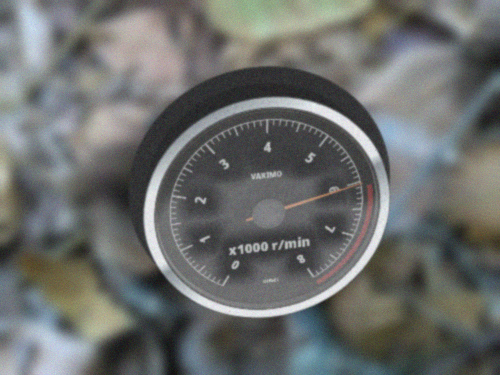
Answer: 6000; rpm
